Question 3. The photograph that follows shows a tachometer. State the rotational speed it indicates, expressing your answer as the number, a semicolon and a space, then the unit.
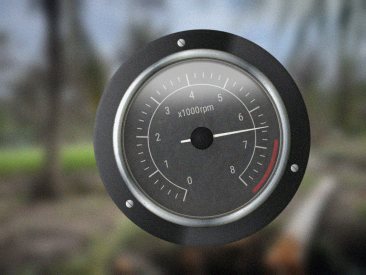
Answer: 6500; rpm
